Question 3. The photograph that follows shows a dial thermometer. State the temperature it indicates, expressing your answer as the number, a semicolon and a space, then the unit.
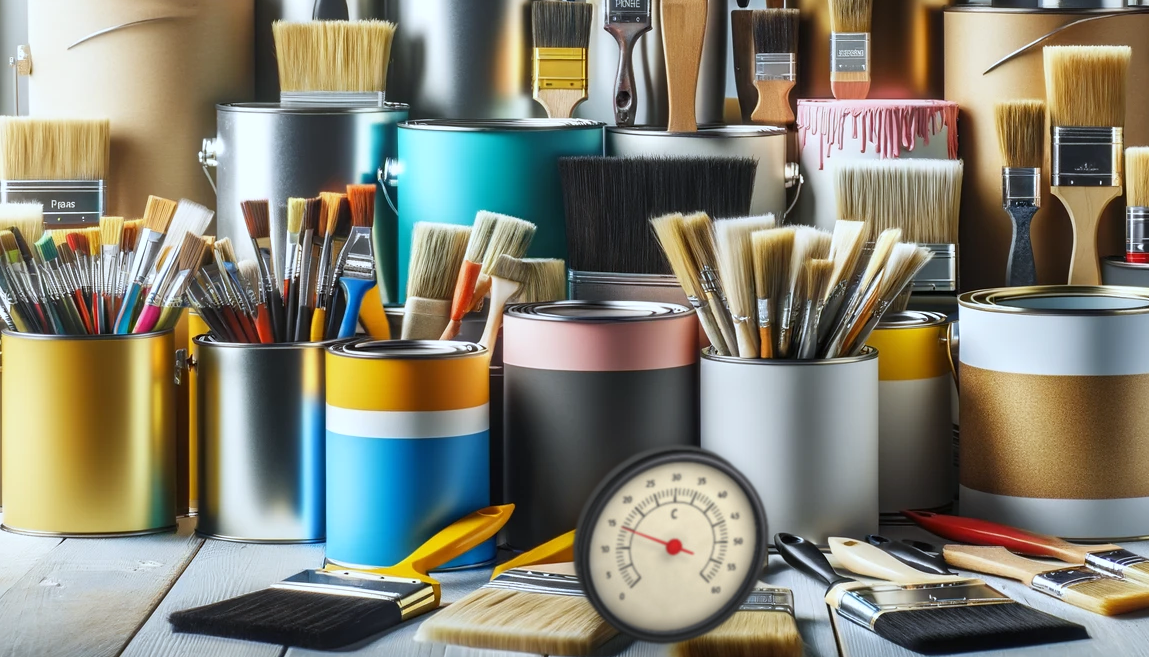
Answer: 15; °C
